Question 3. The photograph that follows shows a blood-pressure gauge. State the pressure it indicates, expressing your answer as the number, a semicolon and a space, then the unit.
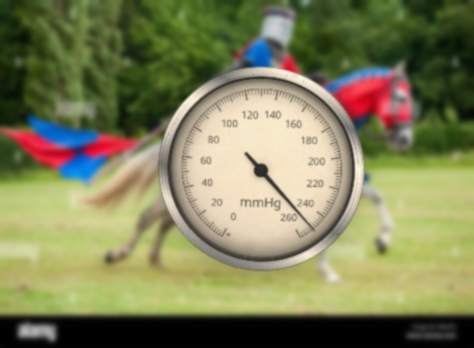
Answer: 250; mmHg
